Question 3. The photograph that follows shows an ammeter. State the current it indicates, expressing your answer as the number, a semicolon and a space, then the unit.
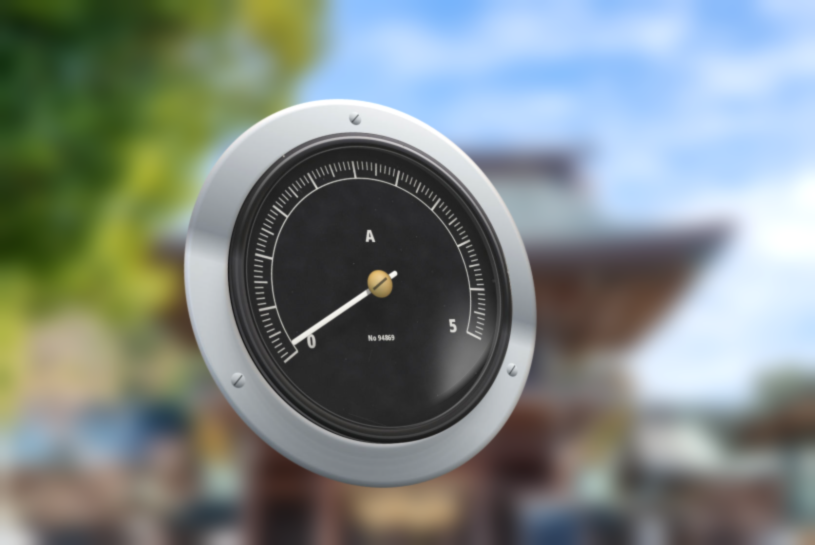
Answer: 0.1; A
